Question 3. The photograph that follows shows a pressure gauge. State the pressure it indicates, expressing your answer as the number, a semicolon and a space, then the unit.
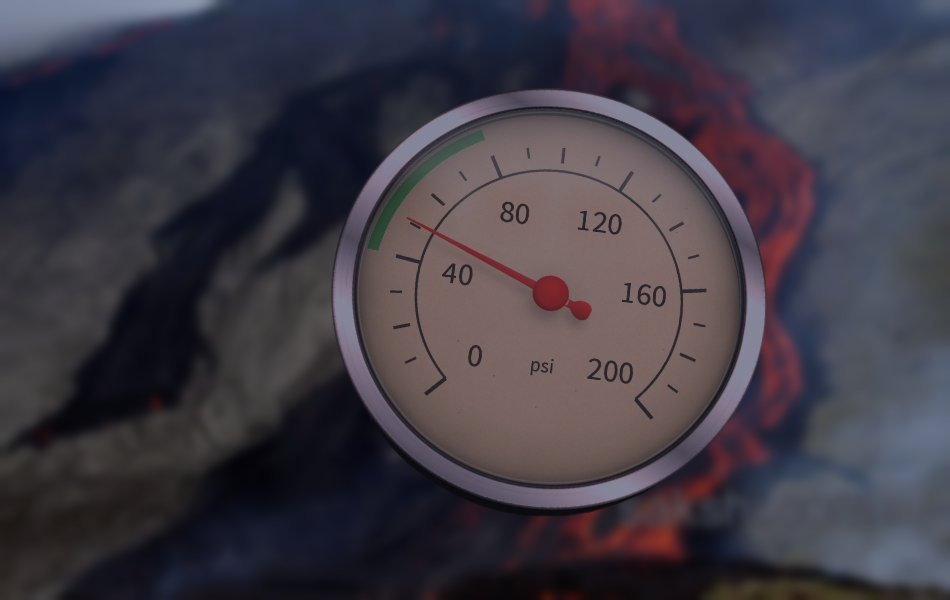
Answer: 50; psi
